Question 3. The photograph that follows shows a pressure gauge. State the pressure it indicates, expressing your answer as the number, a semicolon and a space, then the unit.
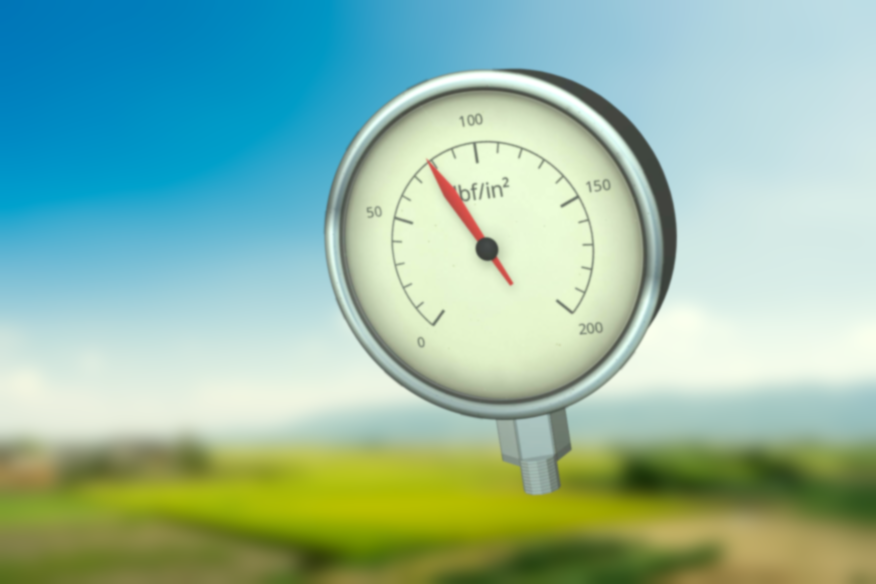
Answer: 80; psi
